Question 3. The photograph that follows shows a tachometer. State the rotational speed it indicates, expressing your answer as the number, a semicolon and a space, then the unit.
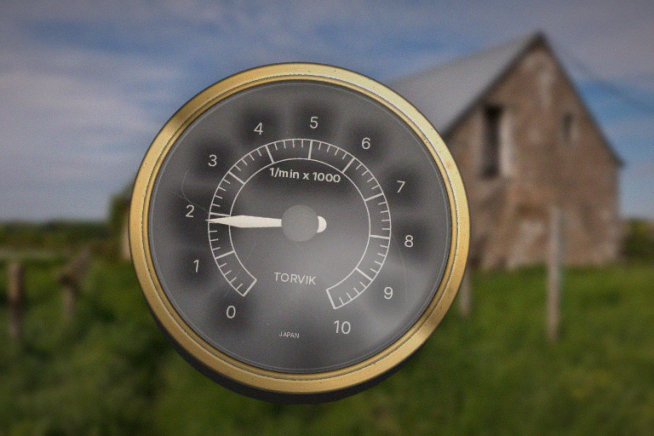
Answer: 1800; rpm
